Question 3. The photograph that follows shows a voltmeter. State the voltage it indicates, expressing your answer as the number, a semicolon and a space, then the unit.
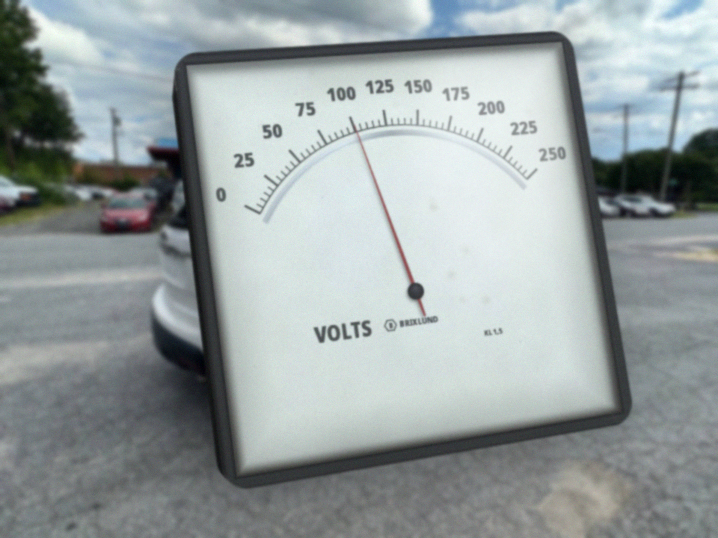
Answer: 100; V
